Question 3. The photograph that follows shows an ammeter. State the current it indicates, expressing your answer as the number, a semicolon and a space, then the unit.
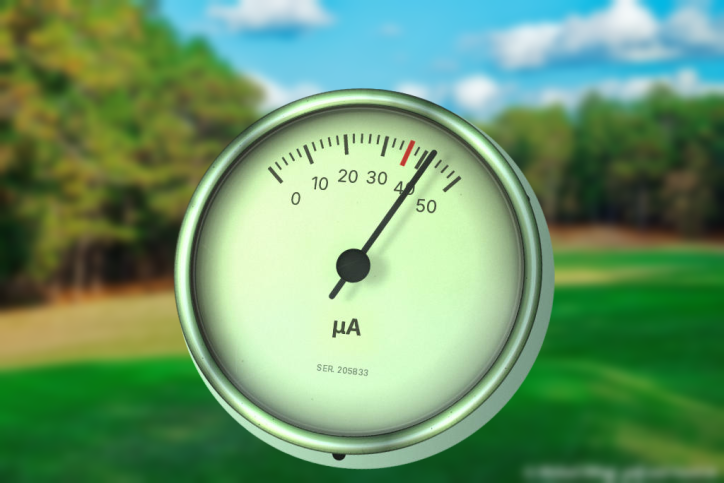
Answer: 42; µA
